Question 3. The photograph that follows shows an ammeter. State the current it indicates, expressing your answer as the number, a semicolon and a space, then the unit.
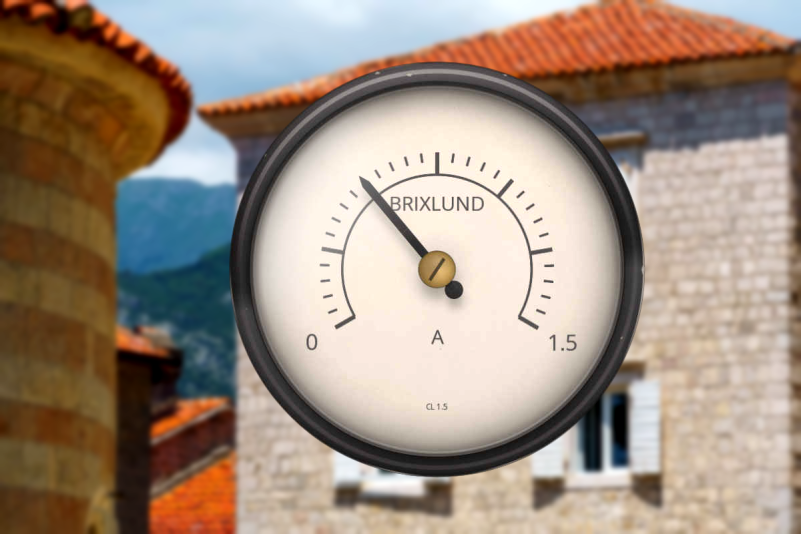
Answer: 0.5; A
